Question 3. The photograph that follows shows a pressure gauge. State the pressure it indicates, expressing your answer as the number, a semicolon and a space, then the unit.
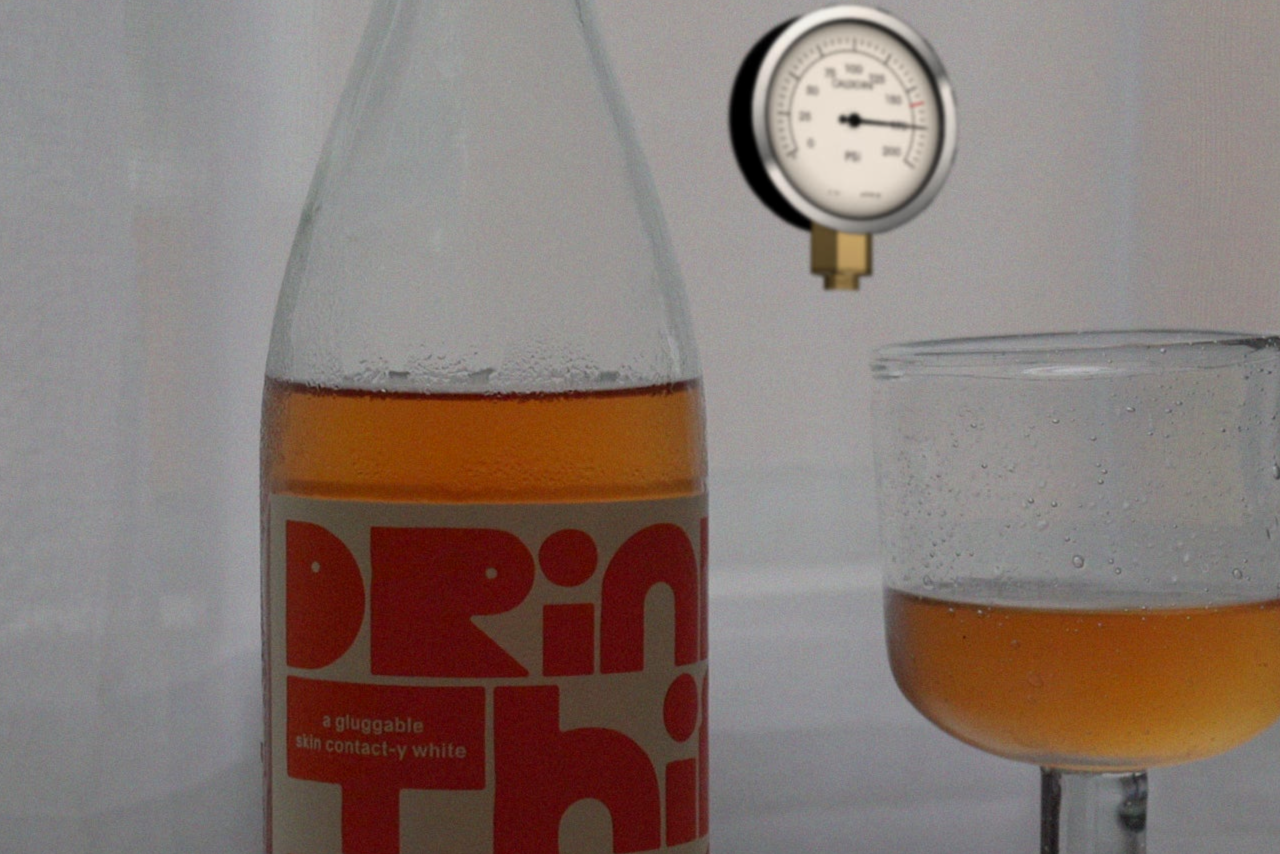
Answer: 175; psi
